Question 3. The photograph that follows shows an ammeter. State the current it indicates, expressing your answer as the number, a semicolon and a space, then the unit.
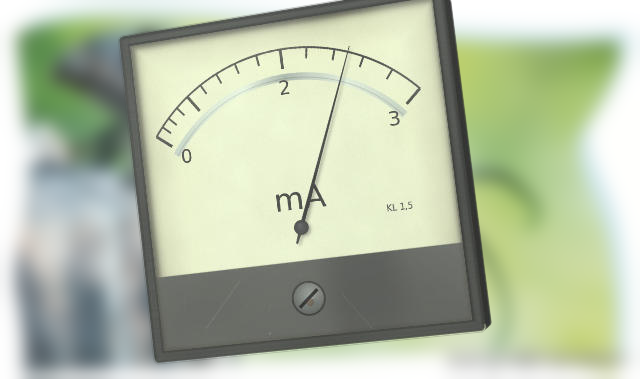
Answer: 2.5; mA
